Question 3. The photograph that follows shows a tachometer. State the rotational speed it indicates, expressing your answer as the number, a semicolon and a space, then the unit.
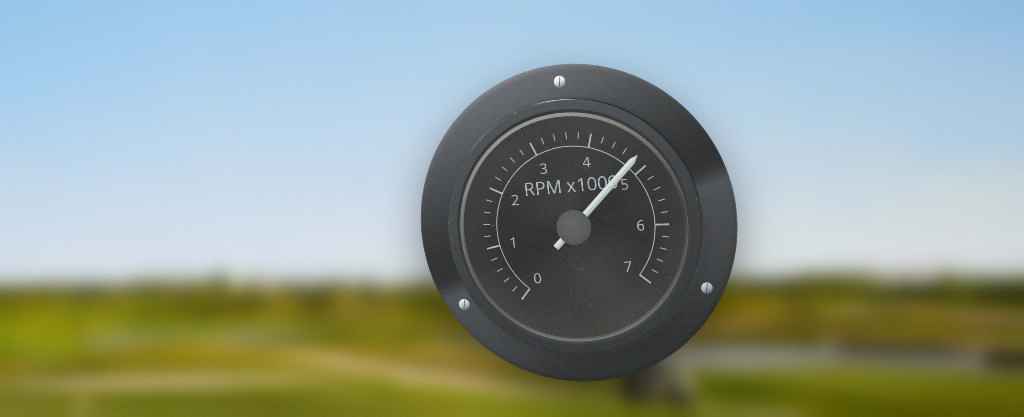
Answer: 4800; rpm
